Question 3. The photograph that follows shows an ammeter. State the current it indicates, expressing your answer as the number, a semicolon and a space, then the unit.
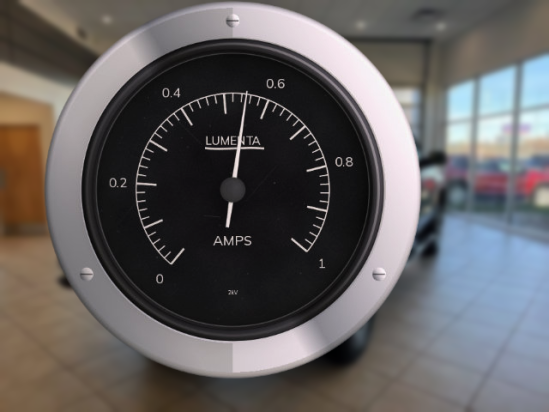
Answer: 0.55; A
